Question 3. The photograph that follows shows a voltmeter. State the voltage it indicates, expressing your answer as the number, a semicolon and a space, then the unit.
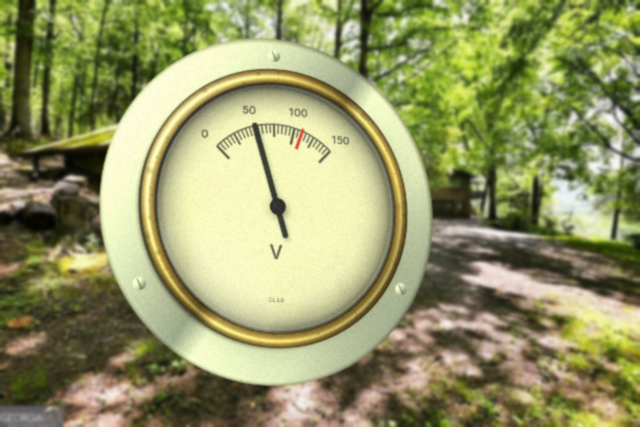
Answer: 50; V
